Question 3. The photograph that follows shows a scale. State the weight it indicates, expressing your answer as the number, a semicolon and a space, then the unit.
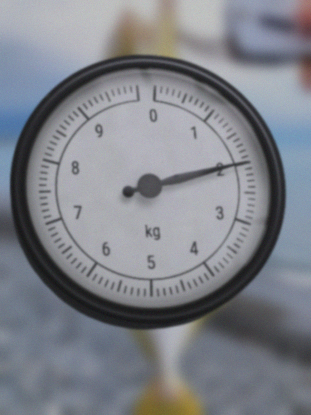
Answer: 2; kg
